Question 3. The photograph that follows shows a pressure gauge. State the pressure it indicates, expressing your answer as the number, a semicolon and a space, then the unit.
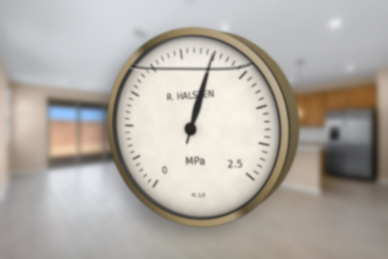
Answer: 1.5; MPa
